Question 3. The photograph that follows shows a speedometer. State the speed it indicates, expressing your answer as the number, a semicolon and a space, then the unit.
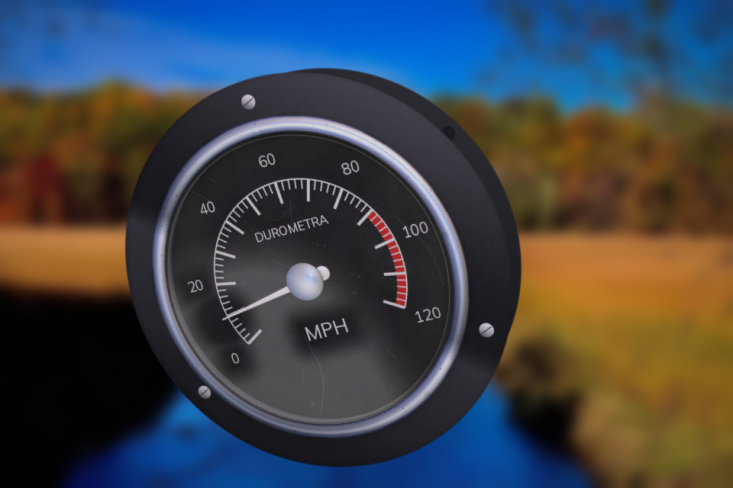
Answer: 10; mph
